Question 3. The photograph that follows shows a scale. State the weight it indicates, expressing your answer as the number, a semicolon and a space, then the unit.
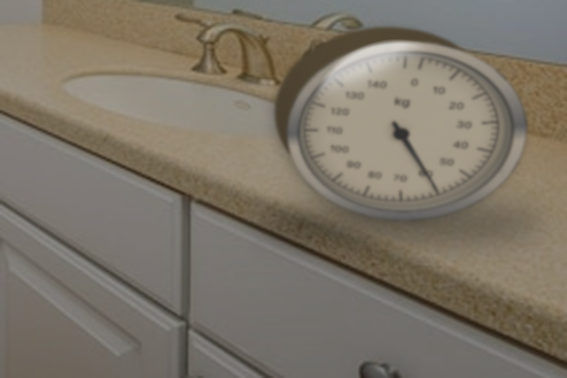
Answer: 60; kg
